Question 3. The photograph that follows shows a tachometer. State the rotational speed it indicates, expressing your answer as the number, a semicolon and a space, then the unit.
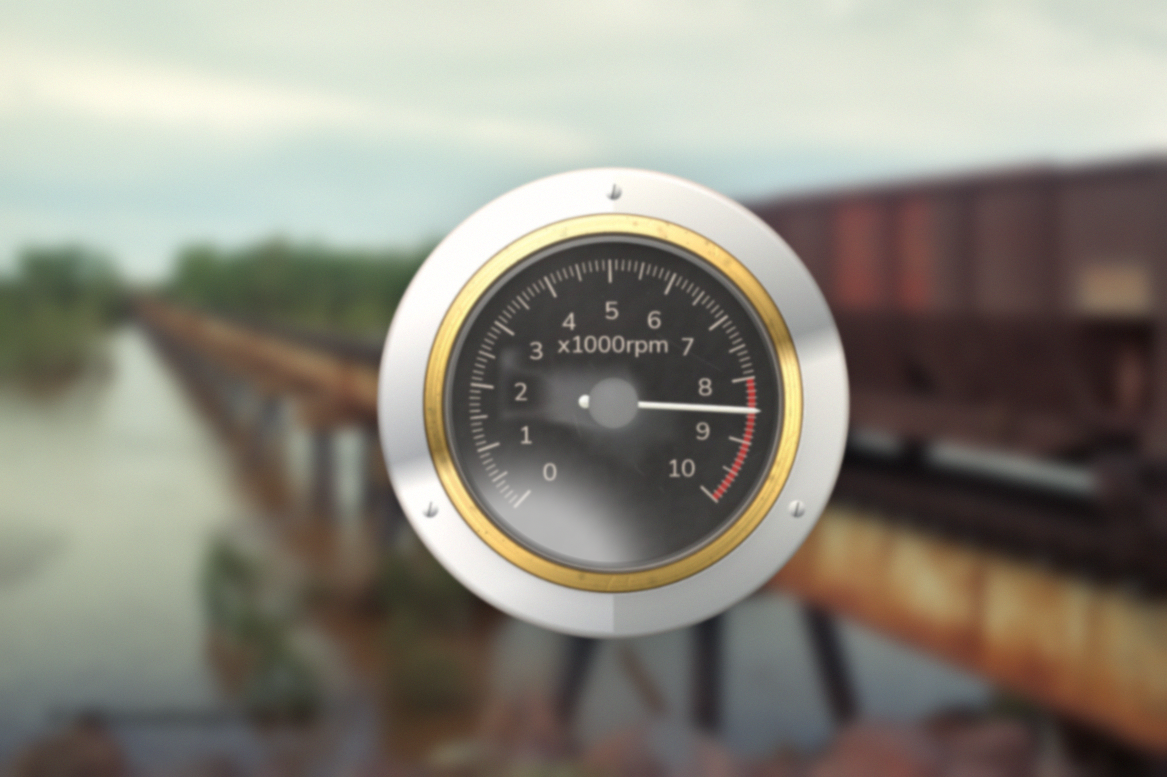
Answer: 8500; rpm
